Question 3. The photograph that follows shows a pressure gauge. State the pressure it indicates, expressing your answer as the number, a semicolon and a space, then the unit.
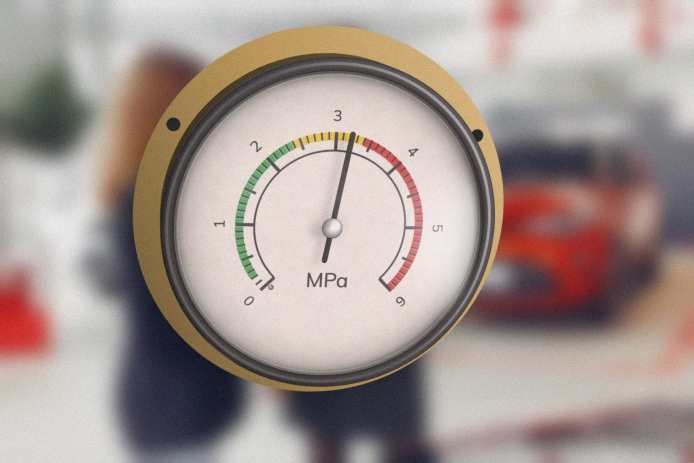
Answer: 3.2; MPa
